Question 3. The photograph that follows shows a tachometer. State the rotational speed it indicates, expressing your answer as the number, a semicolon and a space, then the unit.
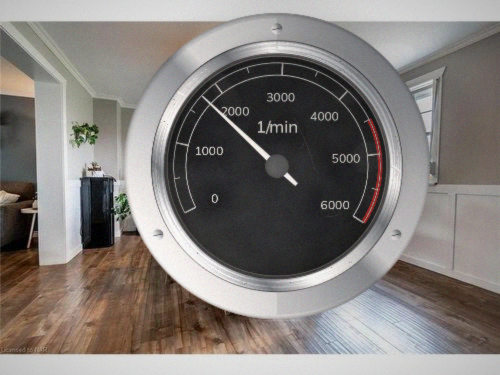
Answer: 1750; rpm
